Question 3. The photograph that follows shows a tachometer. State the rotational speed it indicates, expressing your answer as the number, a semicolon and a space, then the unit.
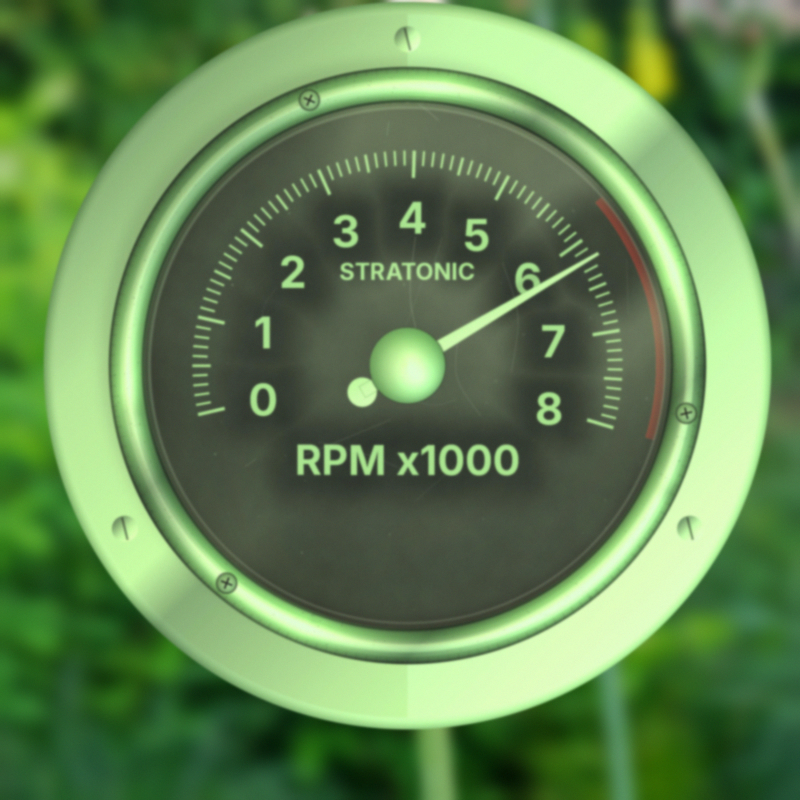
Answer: 6200; rpm
